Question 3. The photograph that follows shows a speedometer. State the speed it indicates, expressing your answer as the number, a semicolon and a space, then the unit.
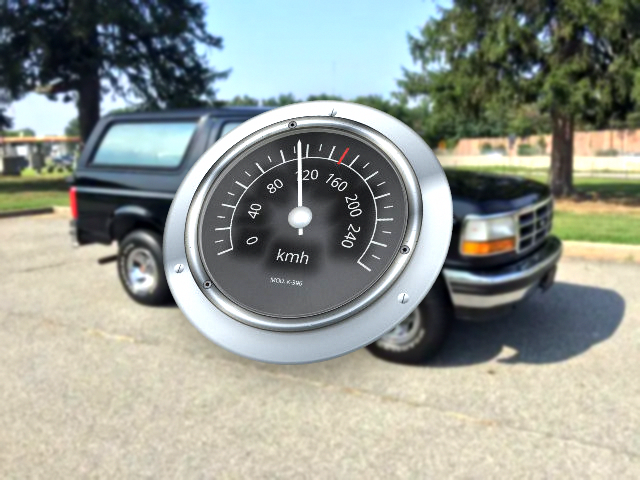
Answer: 115; km/h
